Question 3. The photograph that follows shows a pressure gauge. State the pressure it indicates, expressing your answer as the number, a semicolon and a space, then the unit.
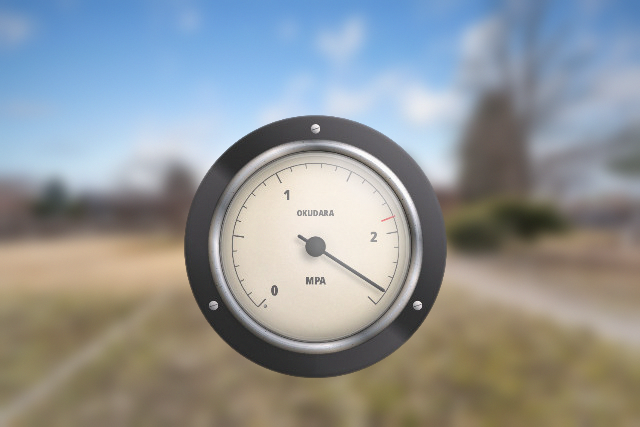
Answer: 2.4; MPa
